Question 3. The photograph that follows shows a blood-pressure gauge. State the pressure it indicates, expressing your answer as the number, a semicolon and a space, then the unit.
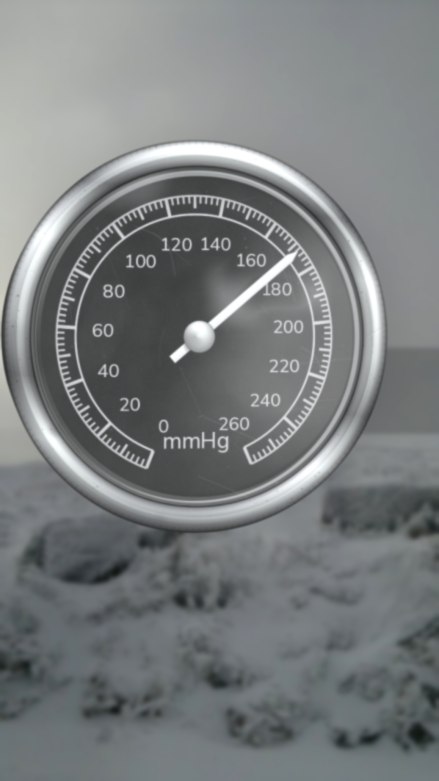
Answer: 172; mmHg
